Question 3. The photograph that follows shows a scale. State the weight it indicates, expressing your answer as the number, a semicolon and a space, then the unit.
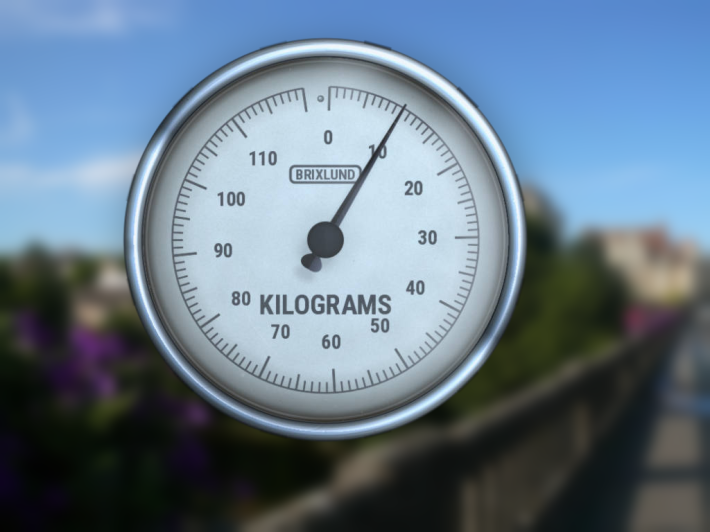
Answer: 10; kg
